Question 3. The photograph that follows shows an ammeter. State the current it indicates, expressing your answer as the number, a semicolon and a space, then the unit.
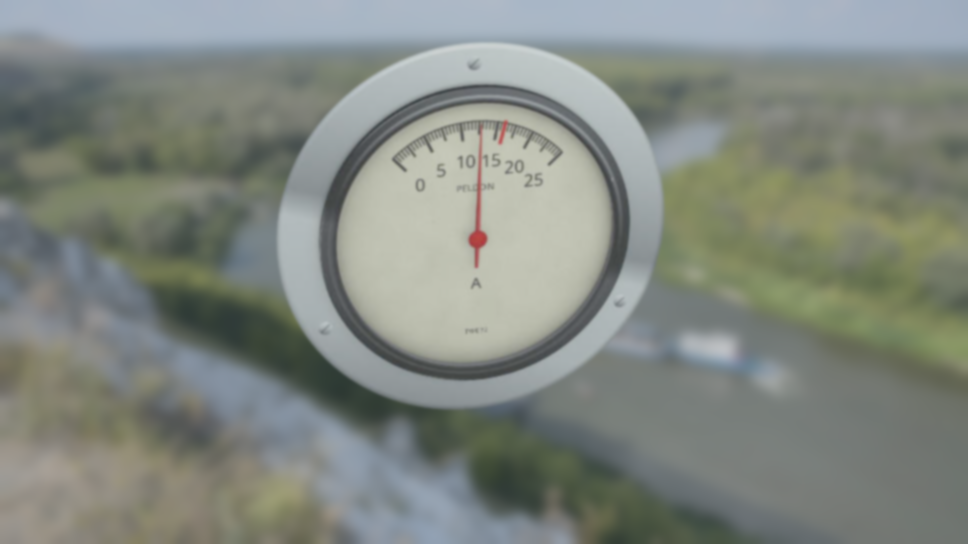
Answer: 12.5; A
